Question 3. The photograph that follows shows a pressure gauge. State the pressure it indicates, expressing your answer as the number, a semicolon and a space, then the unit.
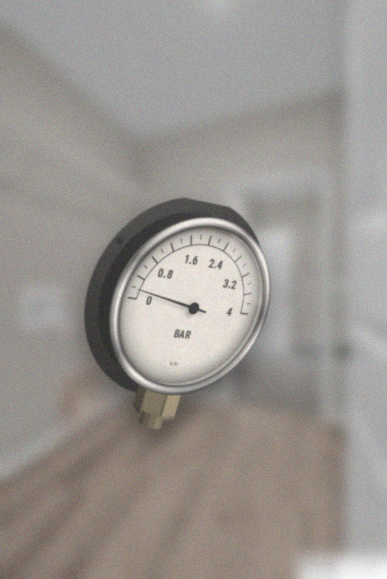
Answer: 0.2; bar
